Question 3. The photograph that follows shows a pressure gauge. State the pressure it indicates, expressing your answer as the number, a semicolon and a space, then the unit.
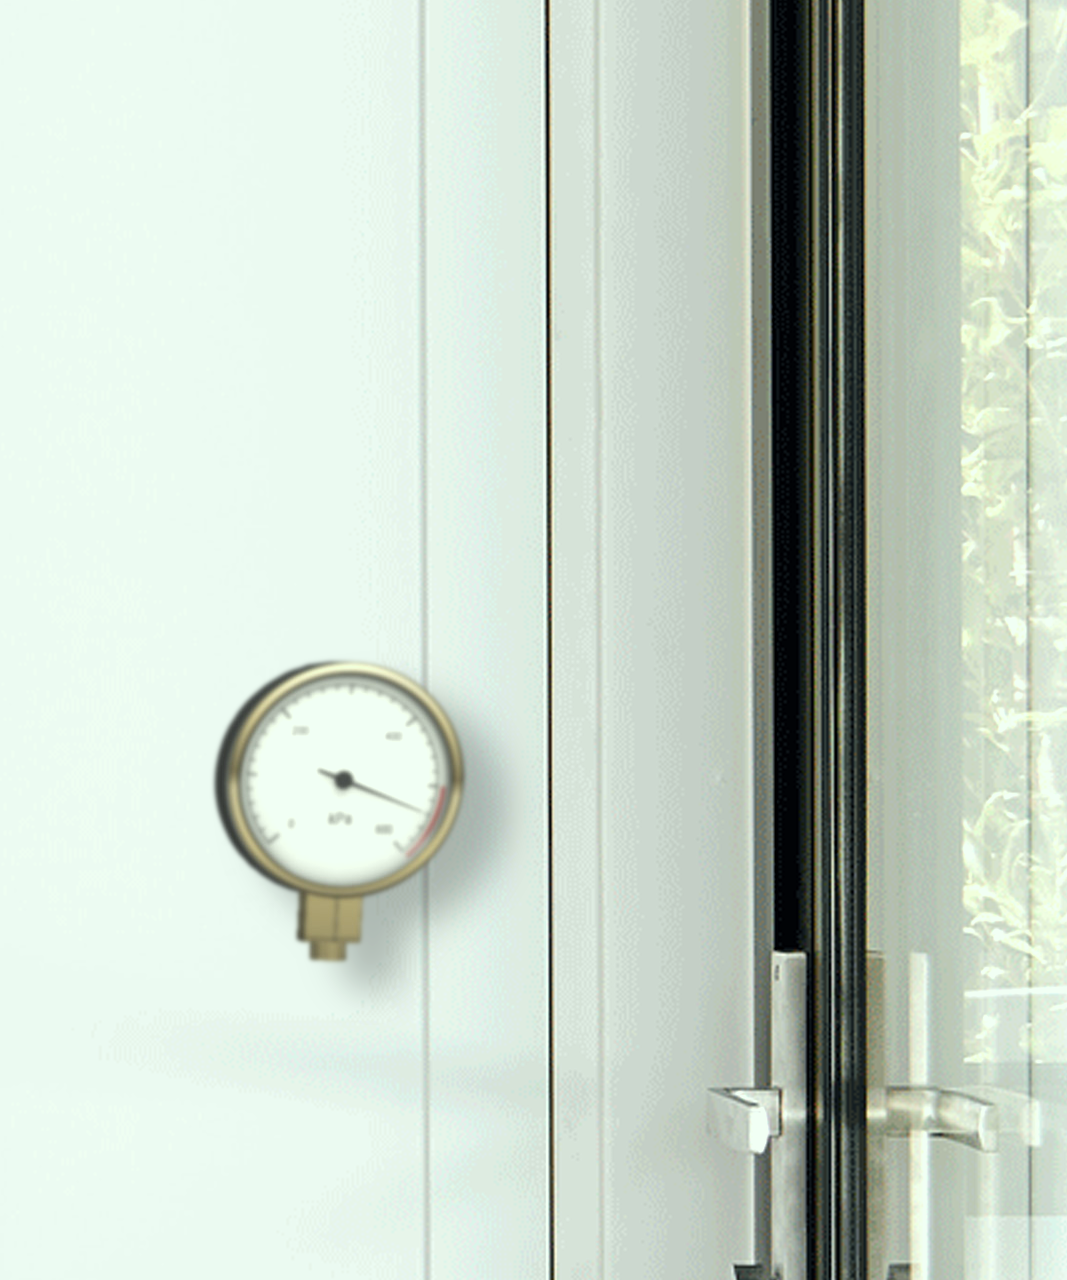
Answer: 540; kPa
